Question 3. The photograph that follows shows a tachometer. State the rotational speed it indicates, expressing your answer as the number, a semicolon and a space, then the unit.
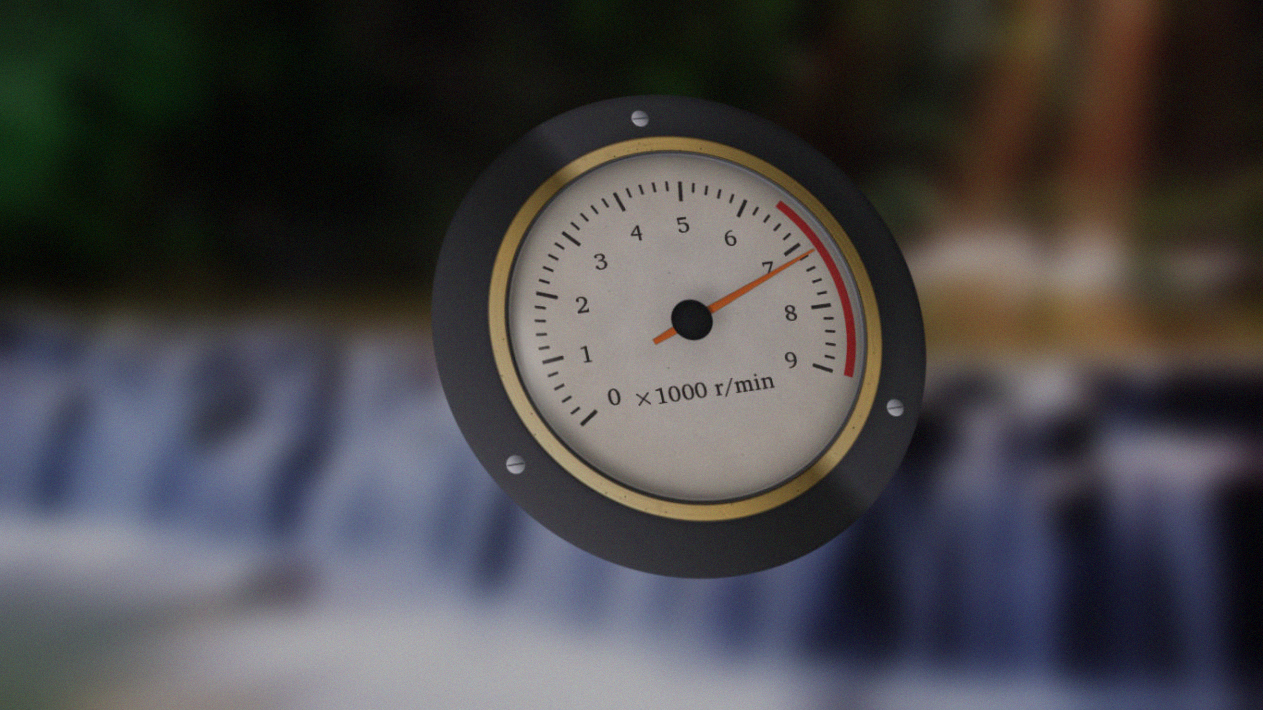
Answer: 7200; rpm
